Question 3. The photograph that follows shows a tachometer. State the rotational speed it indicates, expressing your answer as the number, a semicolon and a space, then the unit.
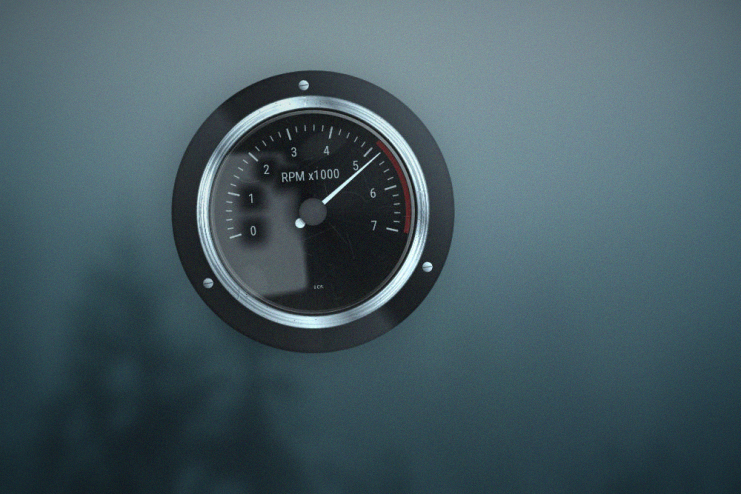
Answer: 5200; rpm
